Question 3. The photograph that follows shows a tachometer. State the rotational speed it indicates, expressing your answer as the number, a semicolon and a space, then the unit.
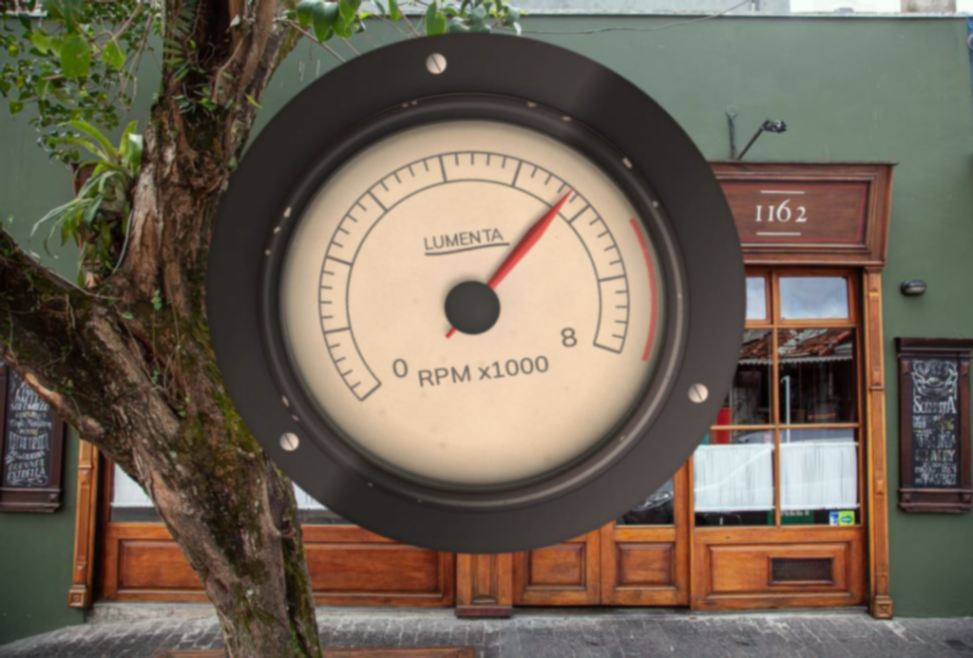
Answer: 5700; rpm
